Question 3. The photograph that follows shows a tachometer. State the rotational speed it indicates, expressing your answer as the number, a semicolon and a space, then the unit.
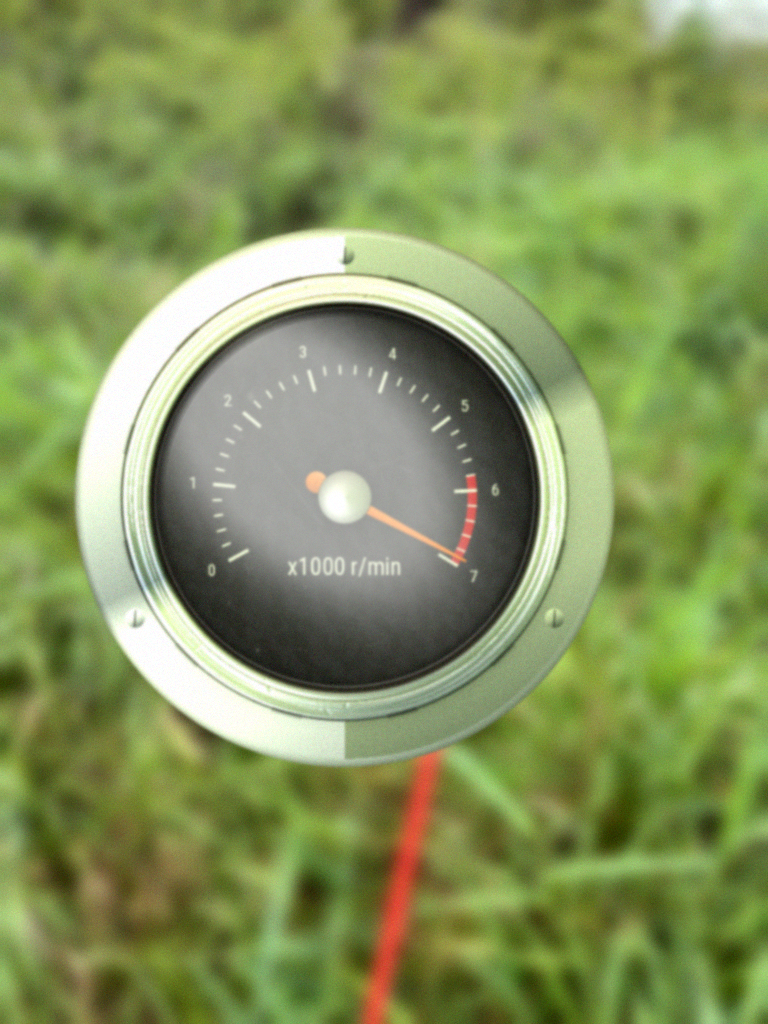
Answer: 6900; rpm
